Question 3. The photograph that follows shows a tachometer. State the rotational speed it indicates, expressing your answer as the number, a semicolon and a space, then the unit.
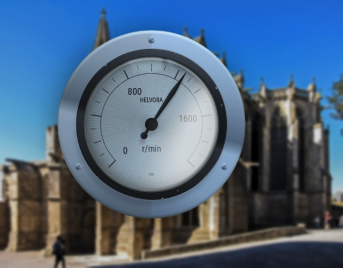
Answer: 1250; rpm
